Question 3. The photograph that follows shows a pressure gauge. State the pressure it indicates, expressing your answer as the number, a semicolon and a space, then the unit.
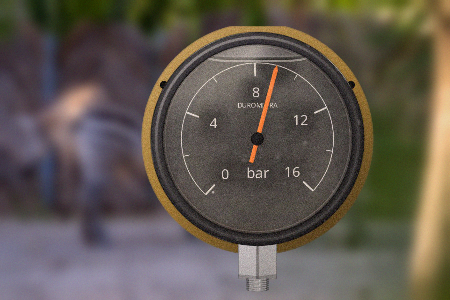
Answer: 9; bar
